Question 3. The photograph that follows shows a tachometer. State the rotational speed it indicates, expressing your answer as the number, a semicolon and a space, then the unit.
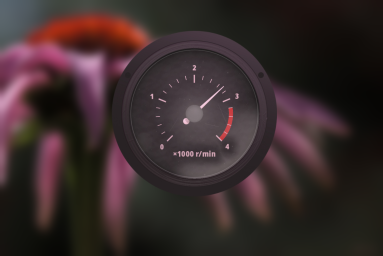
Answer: 2700; rpm
